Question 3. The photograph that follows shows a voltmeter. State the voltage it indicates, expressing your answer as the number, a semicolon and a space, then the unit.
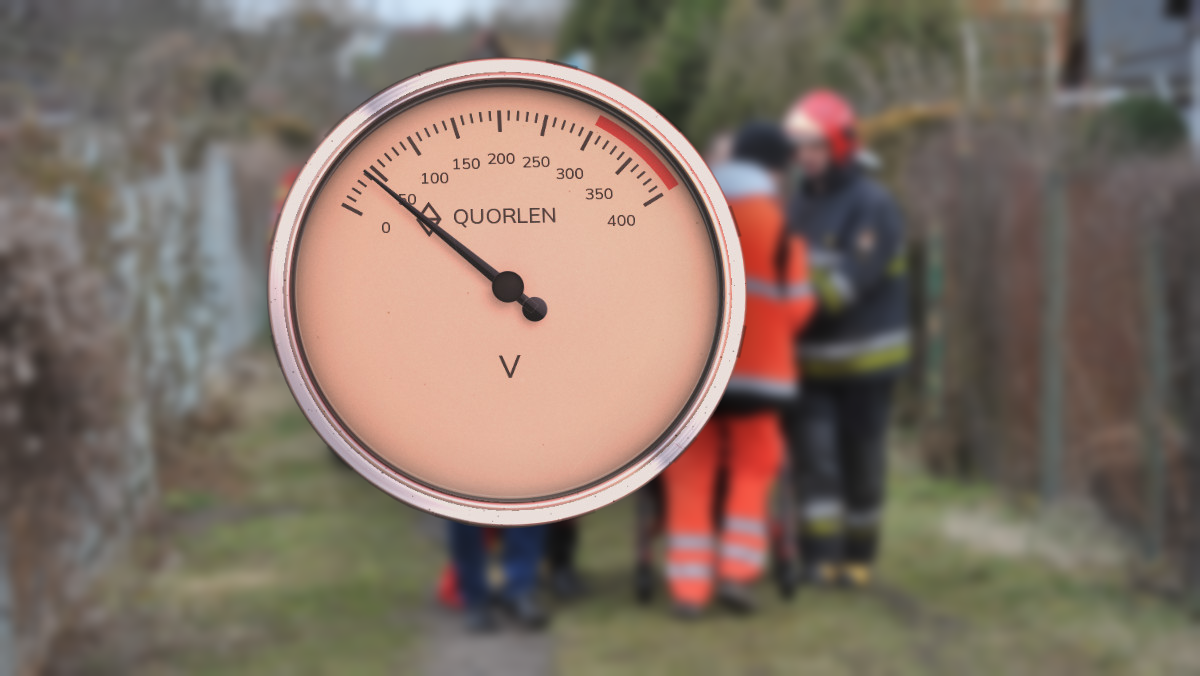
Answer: 40; V
